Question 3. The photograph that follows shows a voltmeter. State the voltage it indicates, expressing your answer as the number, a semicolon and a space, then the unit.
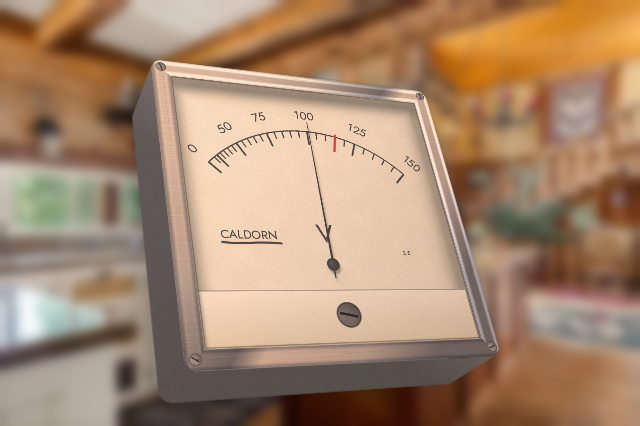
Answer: 100; V
